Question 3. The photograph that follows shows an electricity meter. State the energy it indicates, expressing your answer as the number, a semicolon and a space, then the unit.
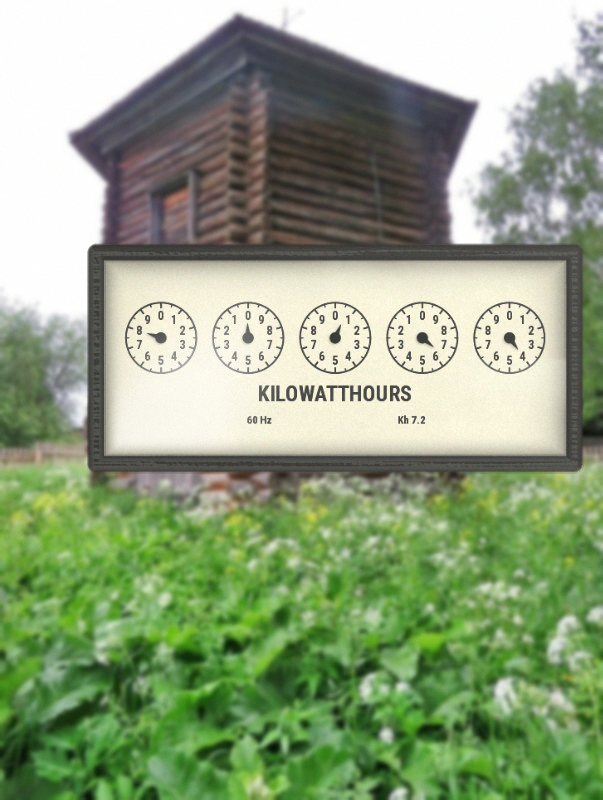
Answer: 80064; kWh
